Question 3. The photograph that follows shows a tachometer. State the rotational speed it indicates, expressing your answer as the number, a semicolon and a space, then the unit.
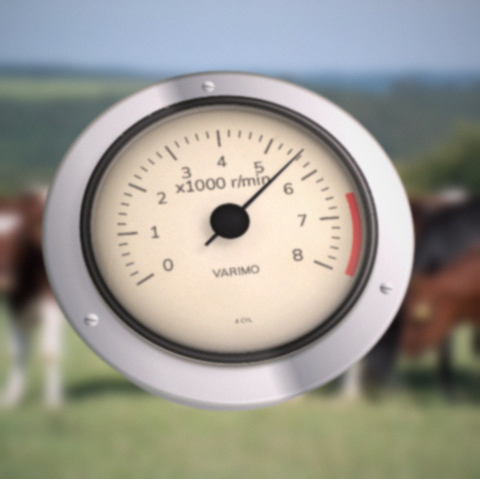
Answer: 5600; rpm
